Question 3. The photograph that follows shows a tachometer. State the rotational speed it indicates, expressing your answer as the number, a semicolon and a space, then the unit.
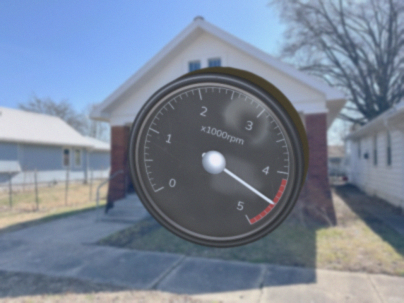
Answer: 4500; rpm
